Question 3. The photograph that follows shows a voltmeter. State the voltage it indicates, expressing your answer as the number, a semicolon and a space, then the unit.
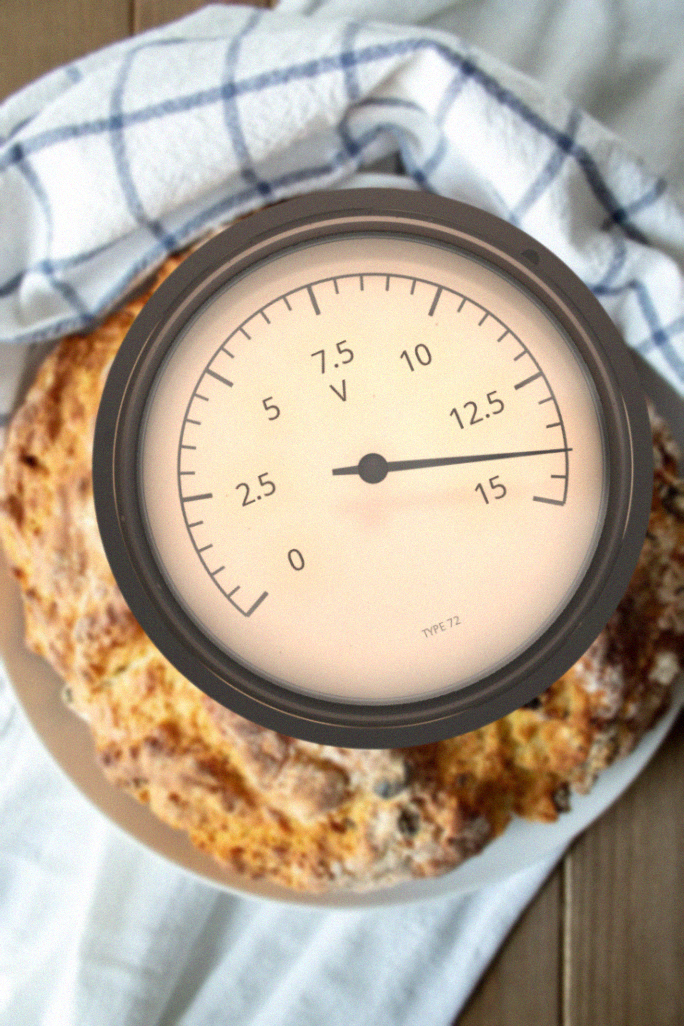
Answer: 14; V
